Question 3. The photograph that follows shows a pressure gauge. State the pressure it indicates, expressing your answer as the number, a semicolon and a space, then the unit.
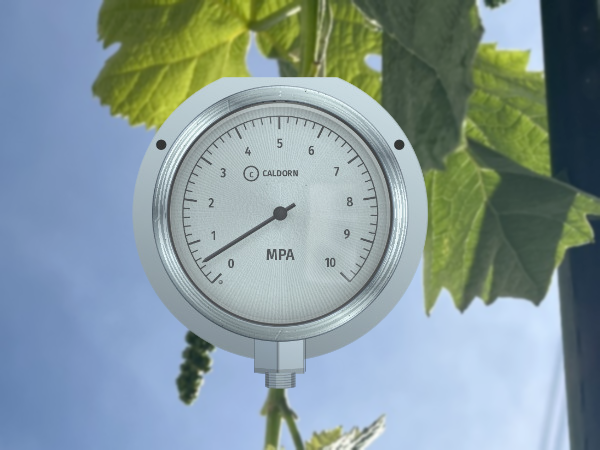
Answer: 0.5; MPa
